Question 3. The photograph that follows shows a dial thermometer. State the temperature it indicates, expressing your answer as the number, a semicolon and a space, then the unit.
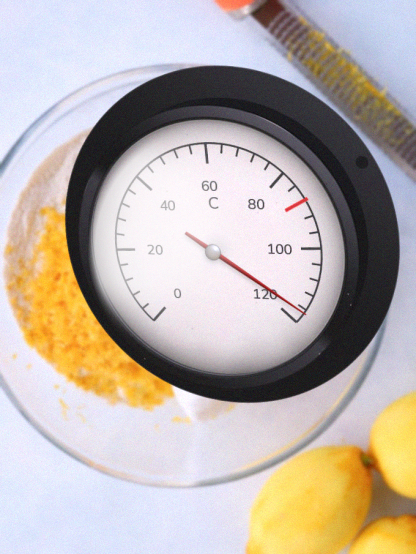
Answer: 116; °C
